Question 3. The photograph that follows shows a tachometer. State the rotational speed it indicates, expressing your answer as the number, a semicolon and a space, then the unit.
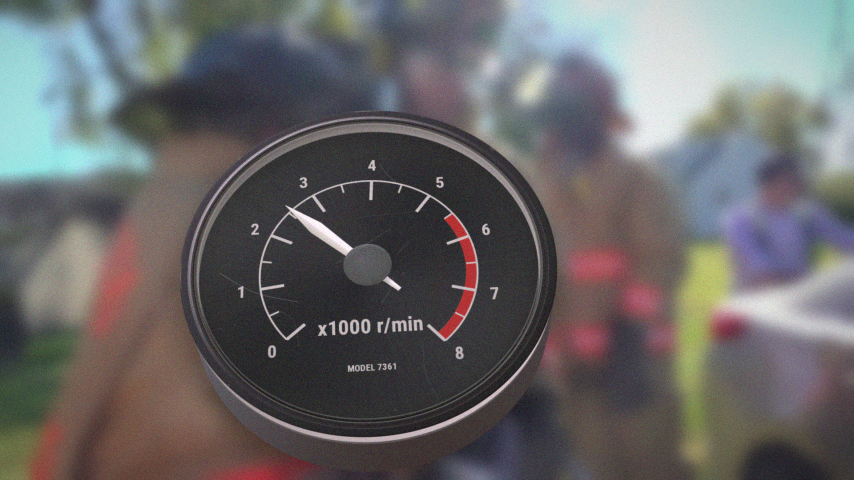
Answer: 2500; rpm
